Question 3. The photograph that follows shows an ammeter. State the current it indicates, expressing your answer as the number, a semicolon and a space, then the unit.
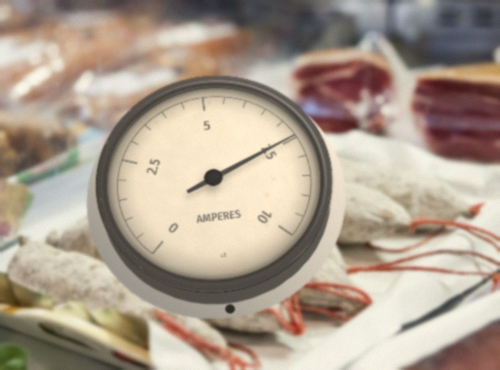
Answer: 7.5; A
